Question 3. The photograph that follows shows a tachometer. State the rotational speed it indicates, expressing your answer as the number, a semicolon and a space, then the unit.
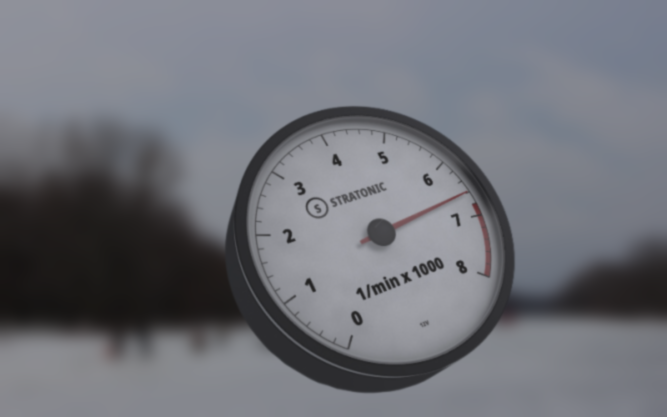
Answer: 6600; rpm
